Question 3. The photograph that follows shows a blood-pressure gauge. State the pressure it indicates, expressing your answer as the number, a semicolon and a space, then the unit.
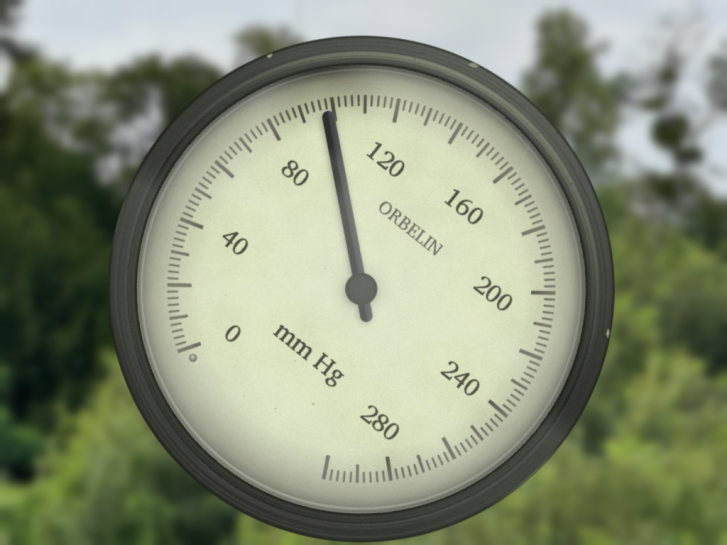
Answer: 98; mmHg
